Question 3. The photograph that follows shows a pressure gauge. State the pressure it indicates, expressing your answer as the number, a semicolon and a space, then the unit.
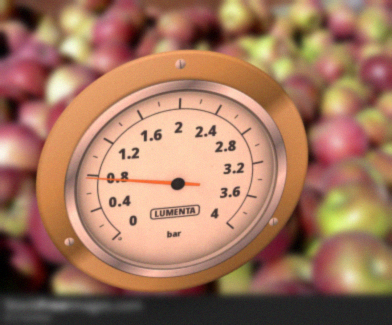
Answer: 0.8; bar
